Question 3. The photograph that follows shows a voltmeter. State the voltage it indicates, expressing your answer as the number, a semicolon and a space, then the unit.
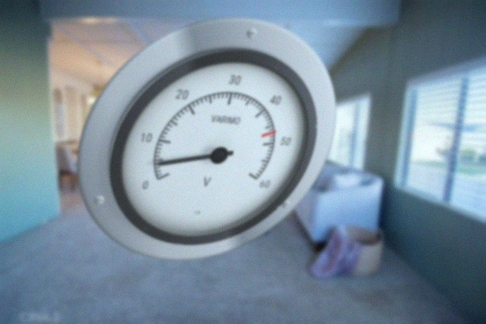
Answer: 5; V
